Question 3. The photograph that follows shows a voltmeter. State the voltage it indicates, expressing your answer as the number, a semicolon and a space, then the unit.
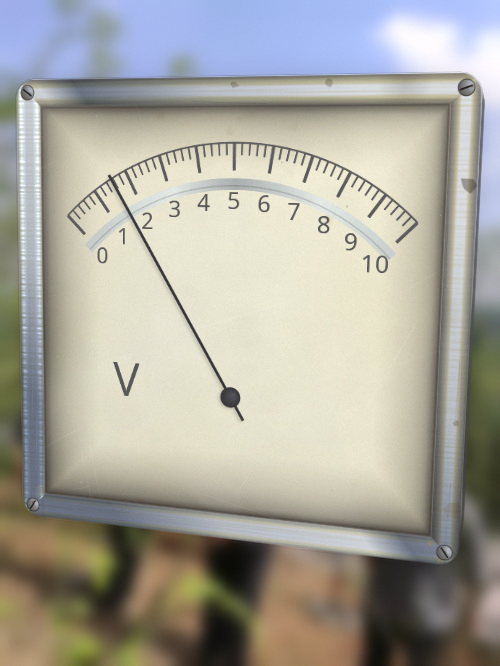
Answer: 1.6; V
